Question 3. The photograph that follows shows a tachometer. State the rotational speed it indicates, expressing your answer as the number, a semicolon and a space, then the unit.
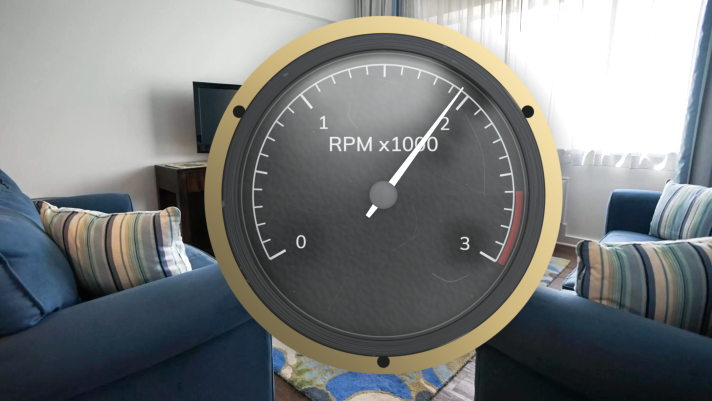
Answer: 1950; rpm
